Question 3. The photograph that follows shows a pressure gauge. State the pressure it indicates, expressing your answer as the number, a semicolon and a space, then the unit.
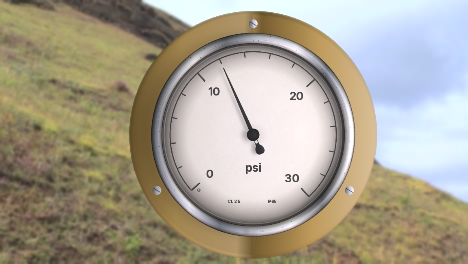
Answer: 12; psi
